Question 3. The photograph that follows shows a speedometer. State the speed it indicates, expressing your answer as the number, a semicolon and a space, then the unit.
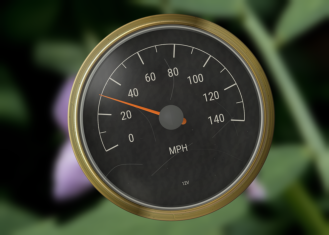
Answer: 30; mph
